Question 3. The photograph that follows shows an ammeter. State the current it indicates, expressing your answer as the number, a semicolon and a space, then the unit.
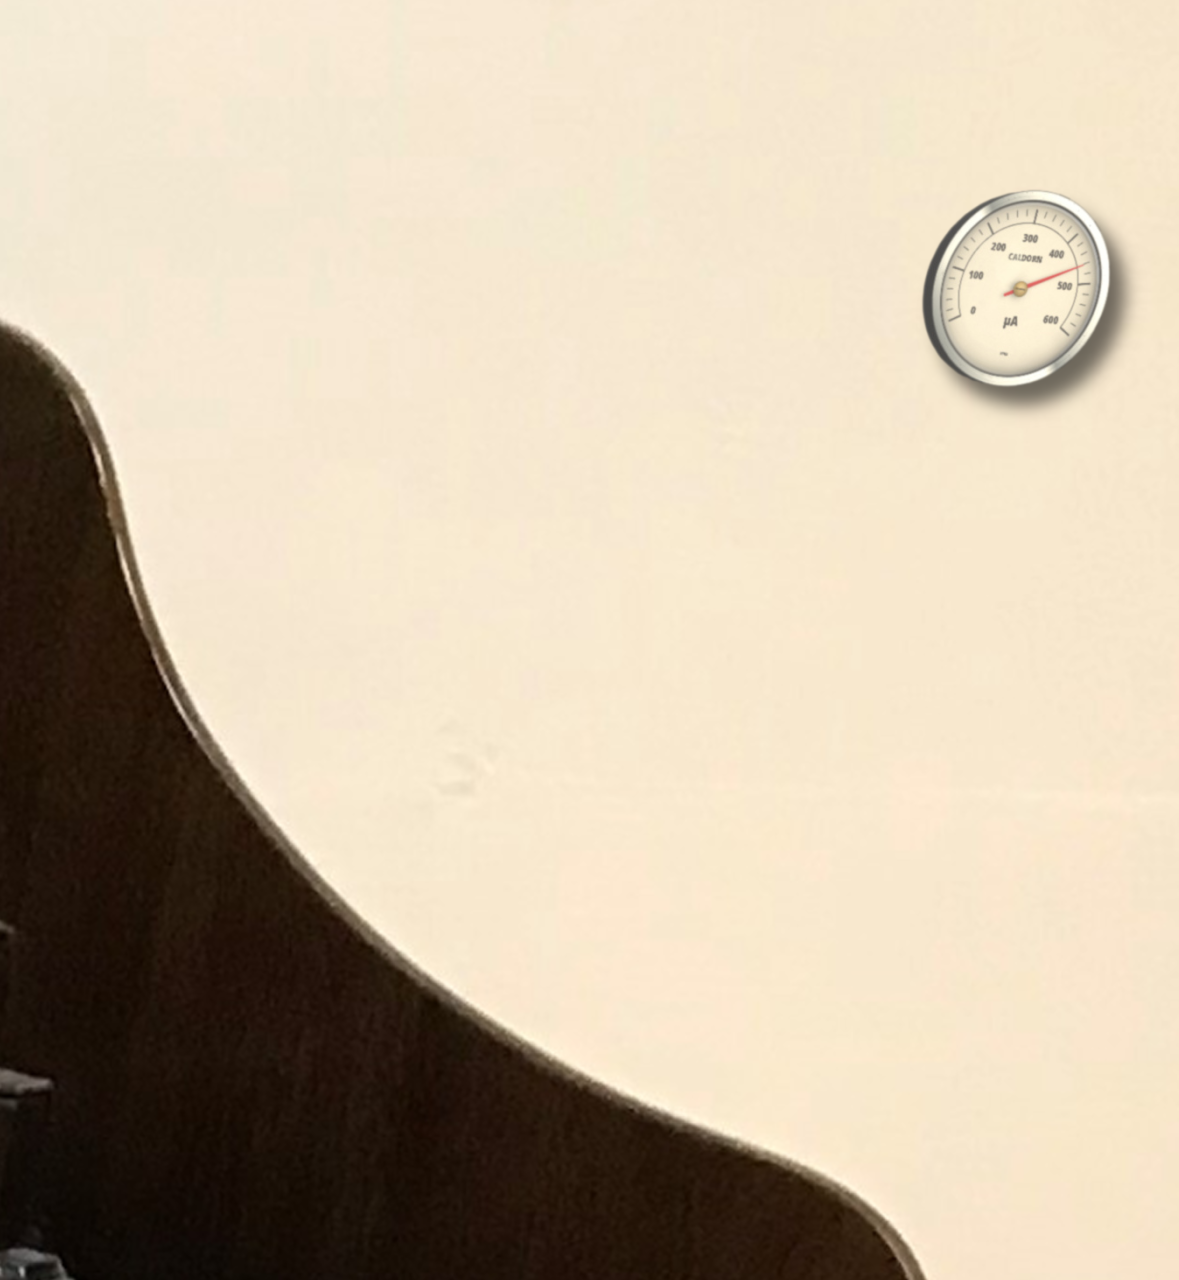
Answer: 460; µA
